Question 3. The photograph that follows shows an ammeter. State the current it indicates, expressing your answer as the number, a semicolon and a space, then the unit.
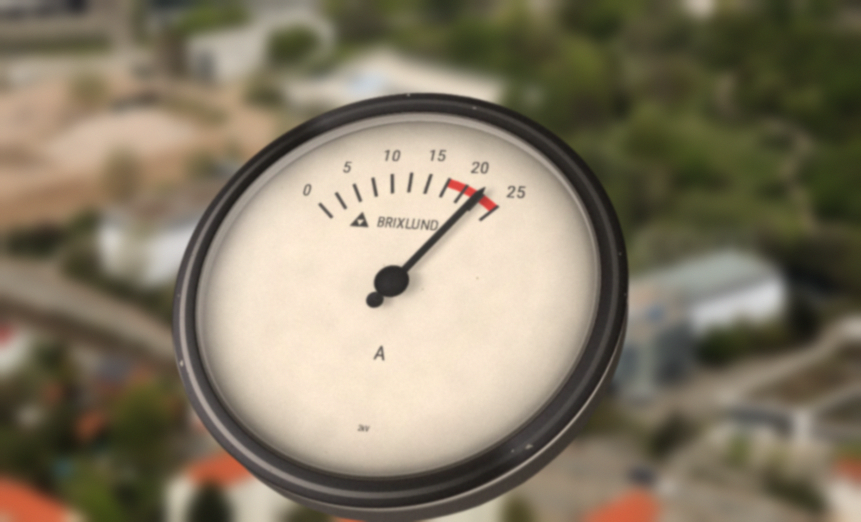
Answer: 22.5; A
